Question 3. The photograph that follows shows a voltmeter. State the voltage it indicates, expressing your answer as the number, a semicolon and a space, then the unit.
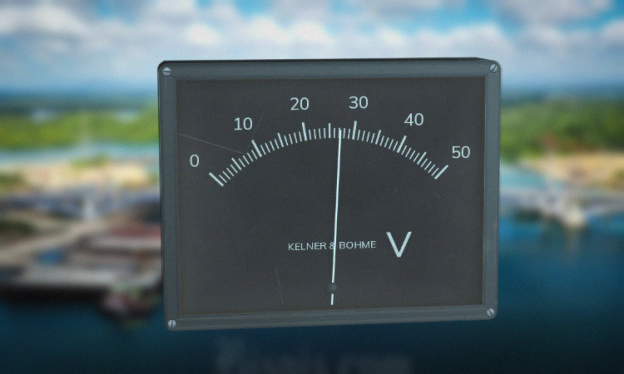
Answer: 27; V
